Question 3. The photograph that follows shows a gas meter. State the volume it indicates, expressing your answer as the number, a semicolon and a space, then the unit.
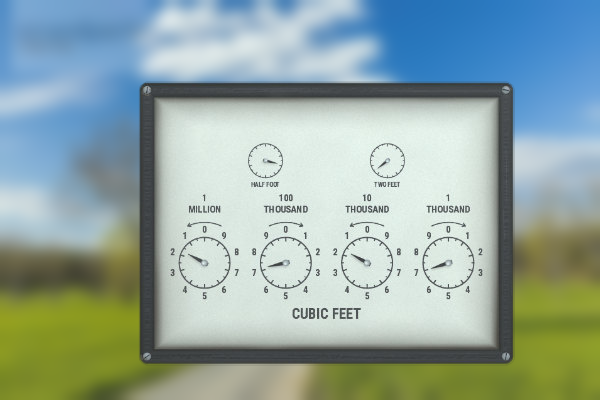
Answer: 171700; ft³
